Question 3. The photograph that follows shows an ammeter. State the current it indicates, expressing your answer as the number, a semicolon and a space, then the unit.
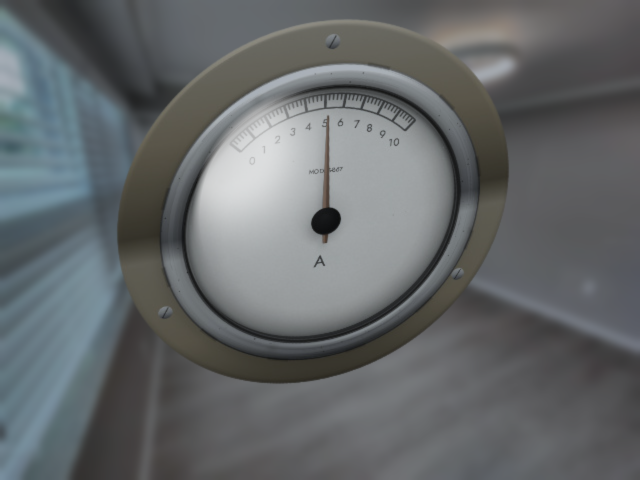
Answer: 5; A
